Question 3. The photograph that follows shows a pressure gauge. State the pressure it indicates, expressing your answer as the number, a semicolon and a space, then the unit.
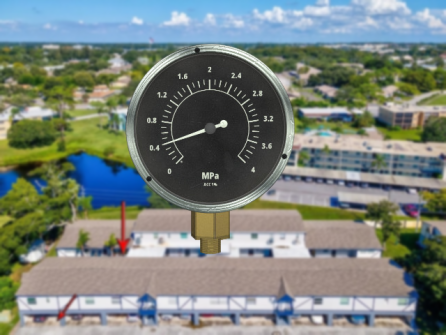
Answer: 0.4; MPa
